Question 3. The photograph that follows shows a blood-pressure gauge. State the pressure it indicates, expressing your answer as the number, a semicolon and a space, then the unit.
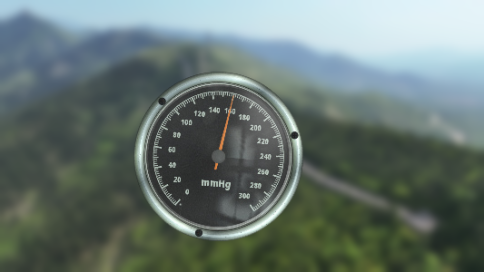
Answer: 160; mmHg
